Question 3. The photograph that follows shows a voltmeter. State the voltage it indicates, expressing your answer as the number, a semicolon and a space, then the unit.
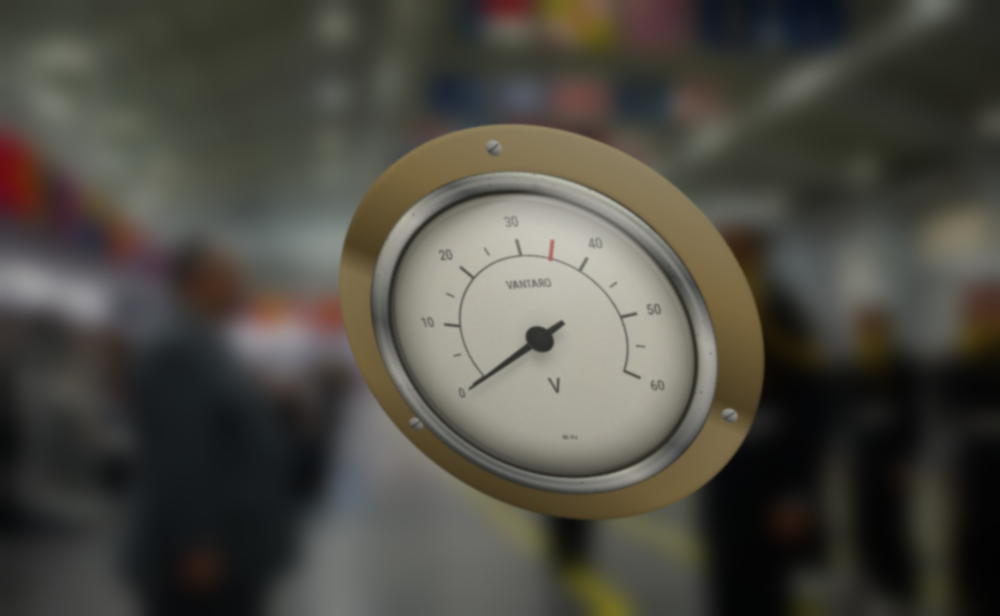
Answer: 0; V
